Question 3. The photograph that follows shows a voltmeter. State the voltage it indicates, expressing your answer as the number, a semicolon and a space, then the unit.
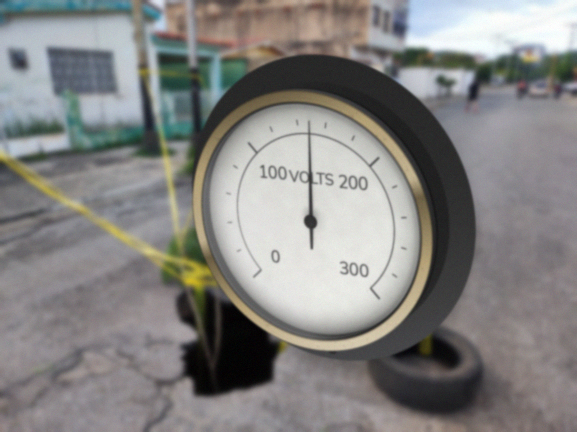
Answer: 150; V
